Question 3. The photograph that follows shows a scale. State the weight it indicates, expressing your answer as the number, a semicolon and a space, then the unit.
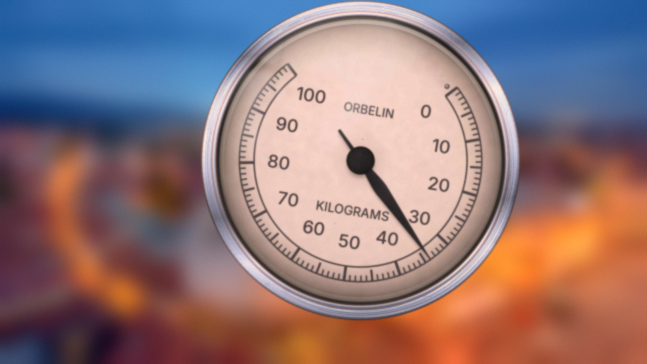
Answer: 34; kg
